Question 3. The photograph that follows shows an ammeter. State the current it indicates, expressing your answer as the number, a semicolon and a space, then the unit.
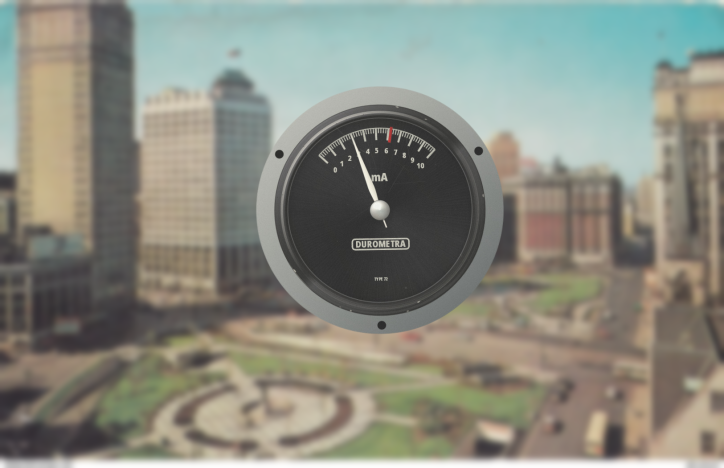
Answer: 3; mA
